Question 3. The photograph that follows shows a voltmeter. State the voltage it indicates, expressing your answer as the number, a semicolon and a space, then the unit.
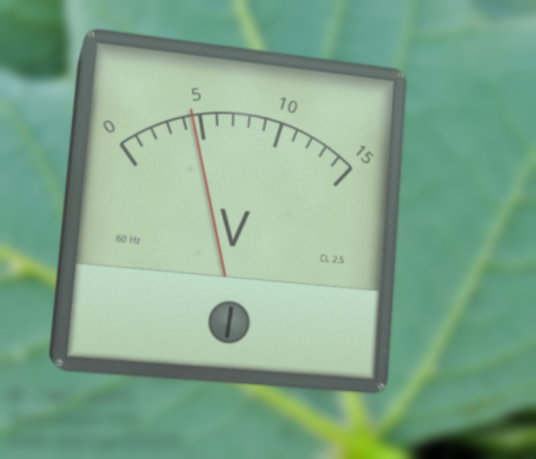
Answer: 4.5; V
